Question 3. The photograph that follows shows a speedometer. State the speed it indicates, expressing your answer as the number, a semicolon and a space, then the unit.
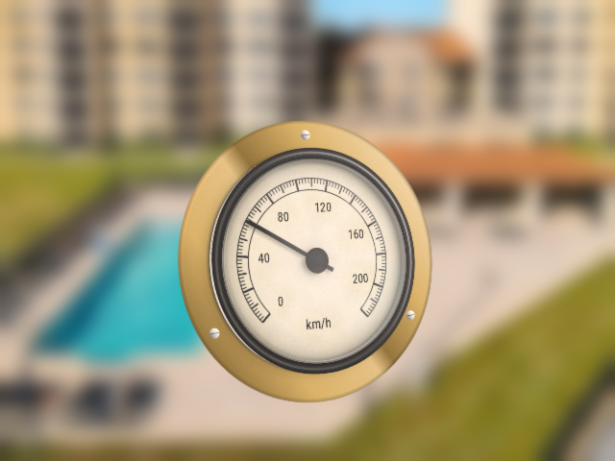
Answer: 60; km/h
